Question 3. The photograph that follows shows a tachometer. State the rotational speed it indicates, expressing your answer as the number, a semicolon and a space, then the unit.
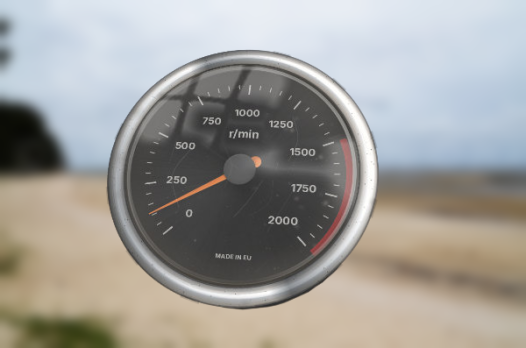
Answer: 100; rpm
